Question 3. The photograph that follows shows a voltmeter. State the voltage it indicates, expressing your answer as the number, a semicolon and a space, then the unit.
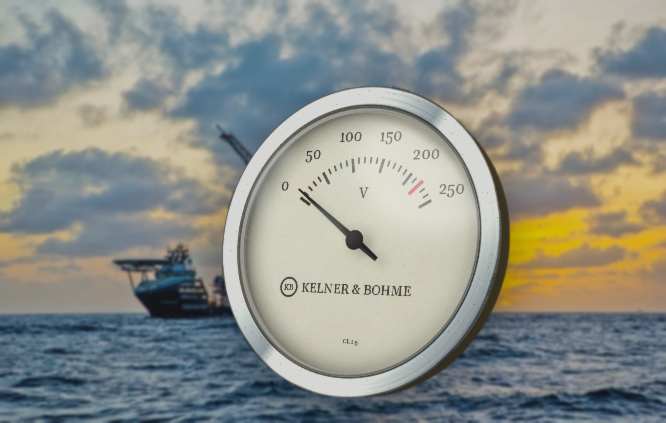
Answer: 10; V
